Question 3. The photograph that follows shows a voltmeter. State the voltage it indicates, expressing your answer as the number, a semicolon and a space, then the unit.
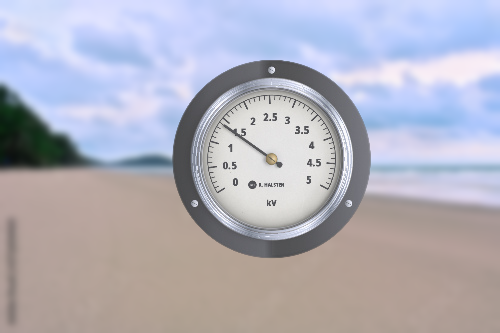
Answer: 1.4; kV
